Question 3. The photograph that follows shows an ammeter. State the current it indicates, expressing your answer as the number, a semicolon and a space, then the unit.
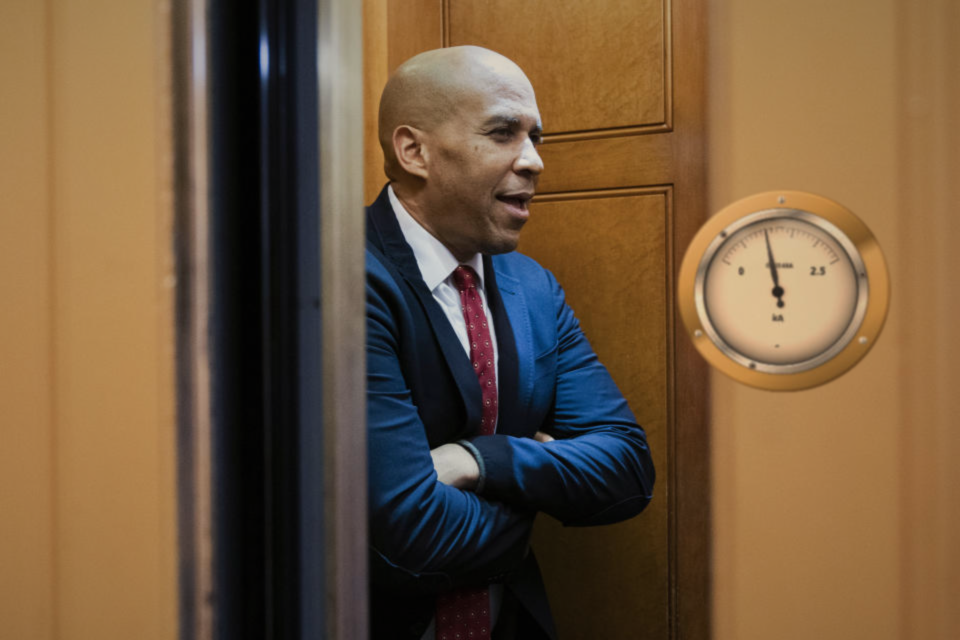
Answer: 1; kA
